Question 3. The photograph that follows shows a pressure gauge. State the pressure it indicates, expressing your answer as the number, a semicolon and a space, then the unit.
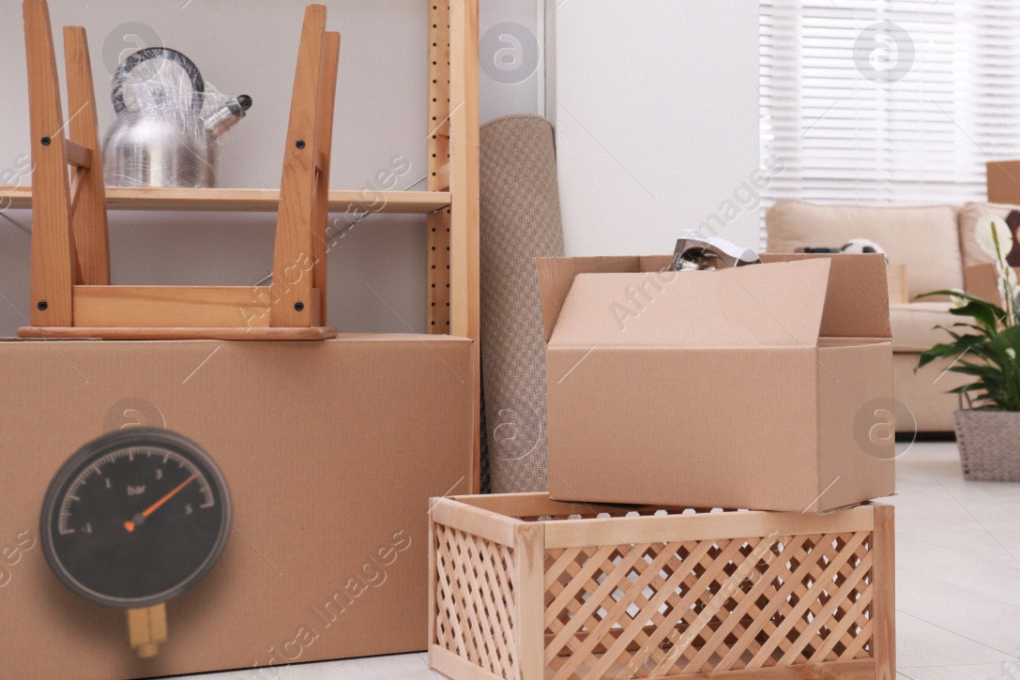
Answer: 4; bar
